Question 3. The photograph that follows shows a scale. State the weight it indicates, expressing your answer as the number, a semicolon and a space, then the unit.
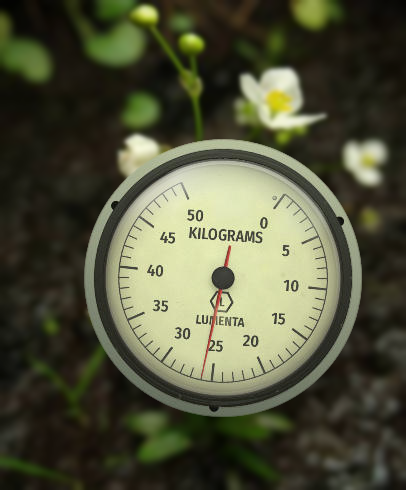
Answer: 26; kg
